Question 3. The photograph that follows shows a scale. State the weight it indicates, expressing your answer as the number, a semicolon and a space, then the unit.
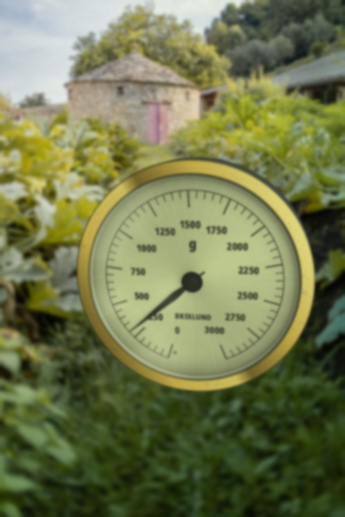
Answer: 300; g
